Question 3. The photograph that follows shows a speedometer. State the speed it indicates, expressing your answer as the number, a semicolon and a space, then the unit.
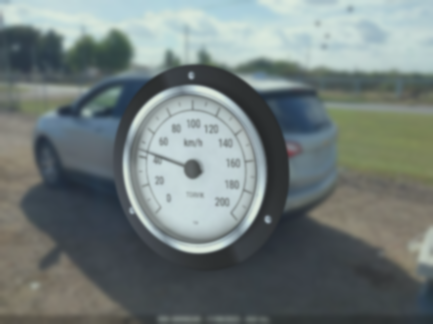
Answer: 45; km/h
